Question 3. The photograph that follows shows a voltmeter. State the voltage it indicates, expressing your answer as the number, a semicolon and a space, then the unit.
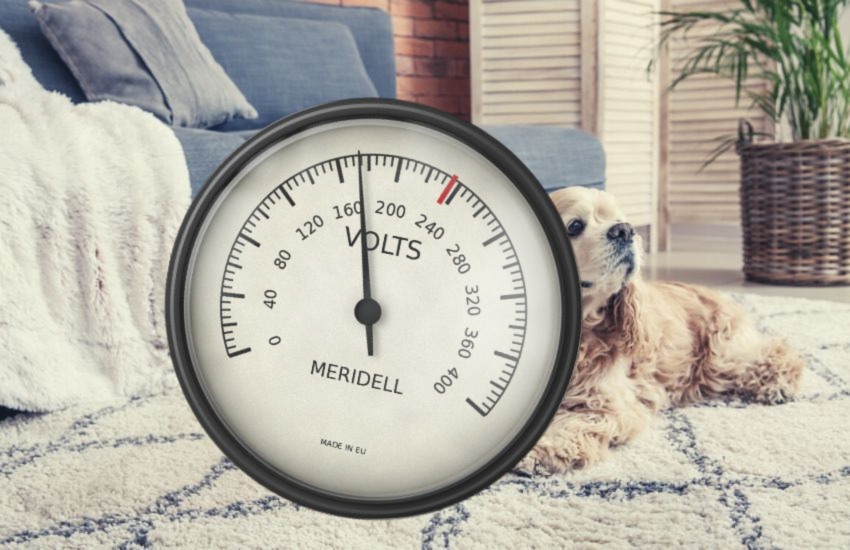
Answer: 175; V
